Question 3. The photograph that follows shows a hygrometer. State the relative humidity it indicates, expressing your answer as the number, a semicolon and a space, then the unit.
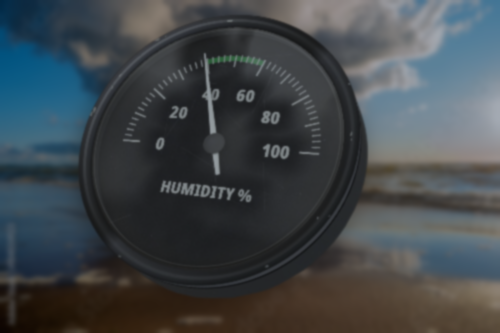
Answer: 40; %
